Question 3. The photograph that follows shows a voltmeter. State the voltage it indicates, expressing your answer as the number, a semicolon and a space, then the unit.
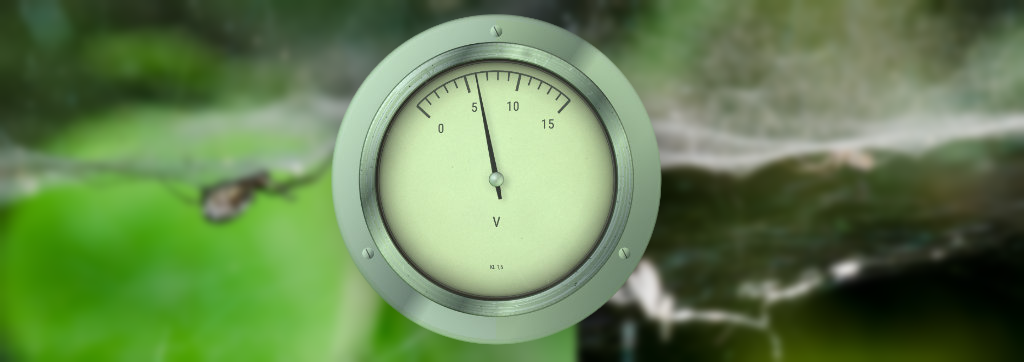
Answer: 6; V
